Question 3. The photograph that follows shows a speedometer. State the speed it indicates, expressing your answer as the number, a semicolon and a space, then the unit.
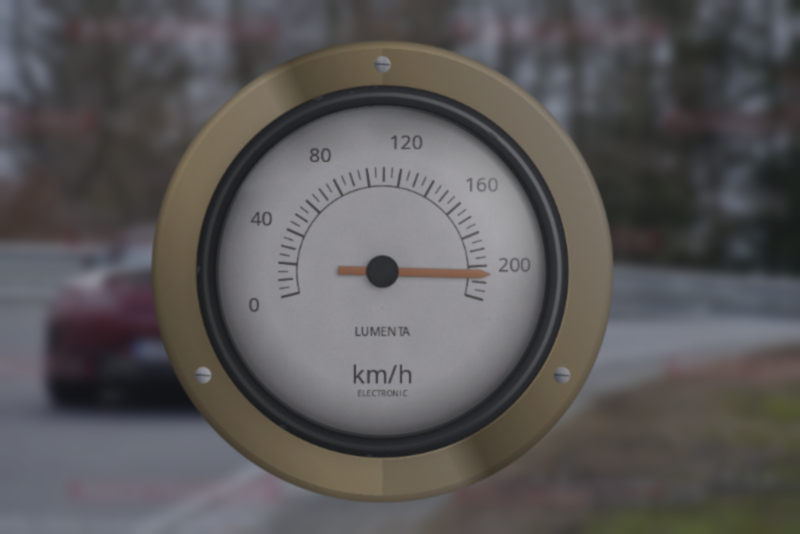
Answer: 205; km/h
